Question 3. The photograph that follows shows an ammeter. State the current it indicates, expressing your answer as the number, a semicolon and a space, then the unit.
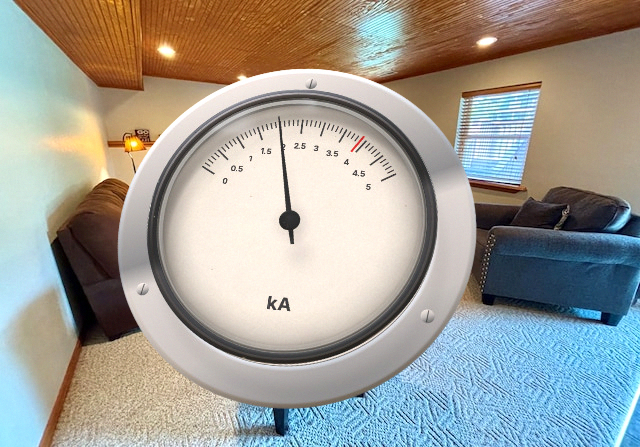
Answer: 2; kA
